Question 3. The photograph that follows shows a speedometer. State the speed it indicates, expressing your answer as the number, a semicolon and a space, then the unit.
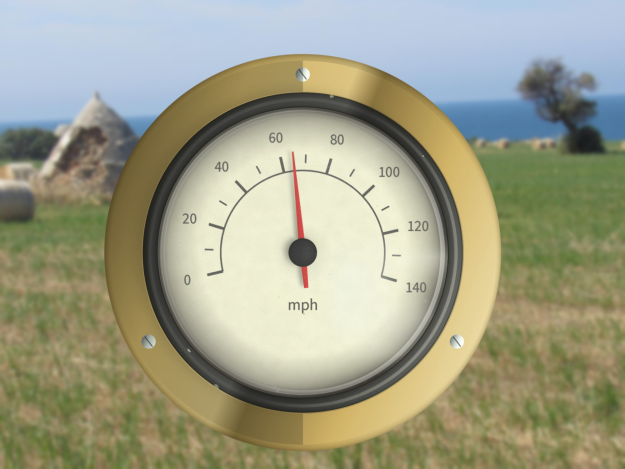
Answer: 65; mph
